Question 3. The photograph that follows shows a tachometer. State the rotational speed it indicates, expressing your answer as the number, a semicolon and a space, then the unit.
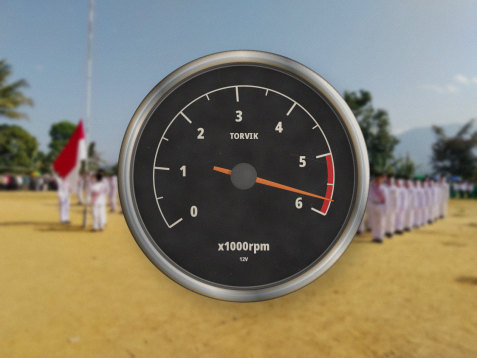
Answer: 5750; rpm
